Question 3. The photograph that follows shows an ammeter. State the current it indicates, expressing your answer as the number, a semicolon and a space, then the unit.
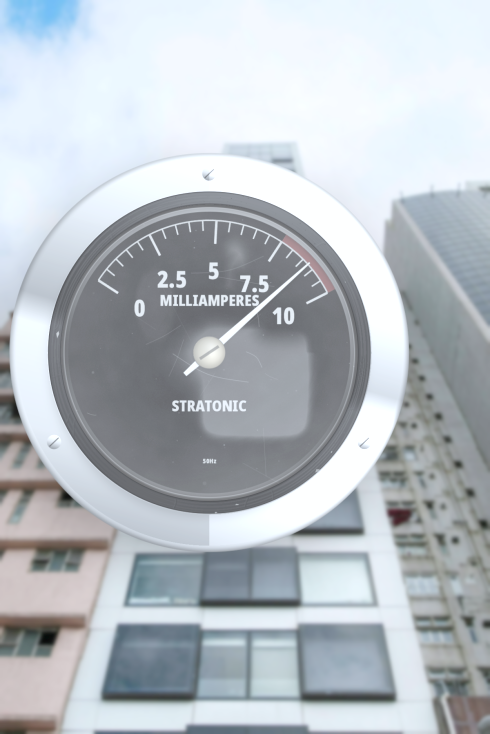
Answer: 8.75; mA
